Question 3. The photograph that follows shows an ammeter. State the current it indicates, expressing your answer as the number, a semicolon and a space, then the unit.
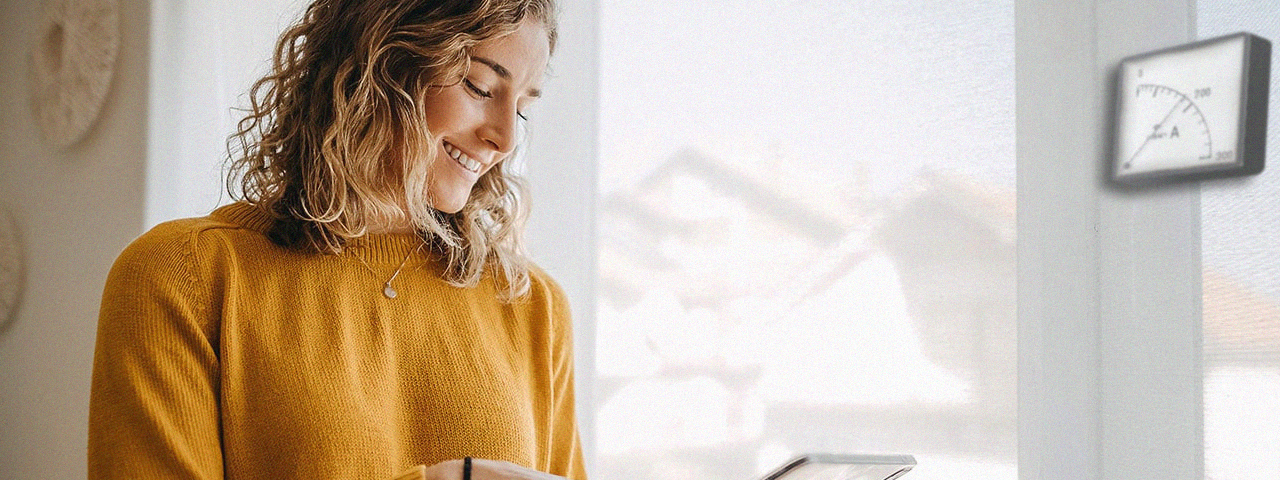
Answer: 180; A
